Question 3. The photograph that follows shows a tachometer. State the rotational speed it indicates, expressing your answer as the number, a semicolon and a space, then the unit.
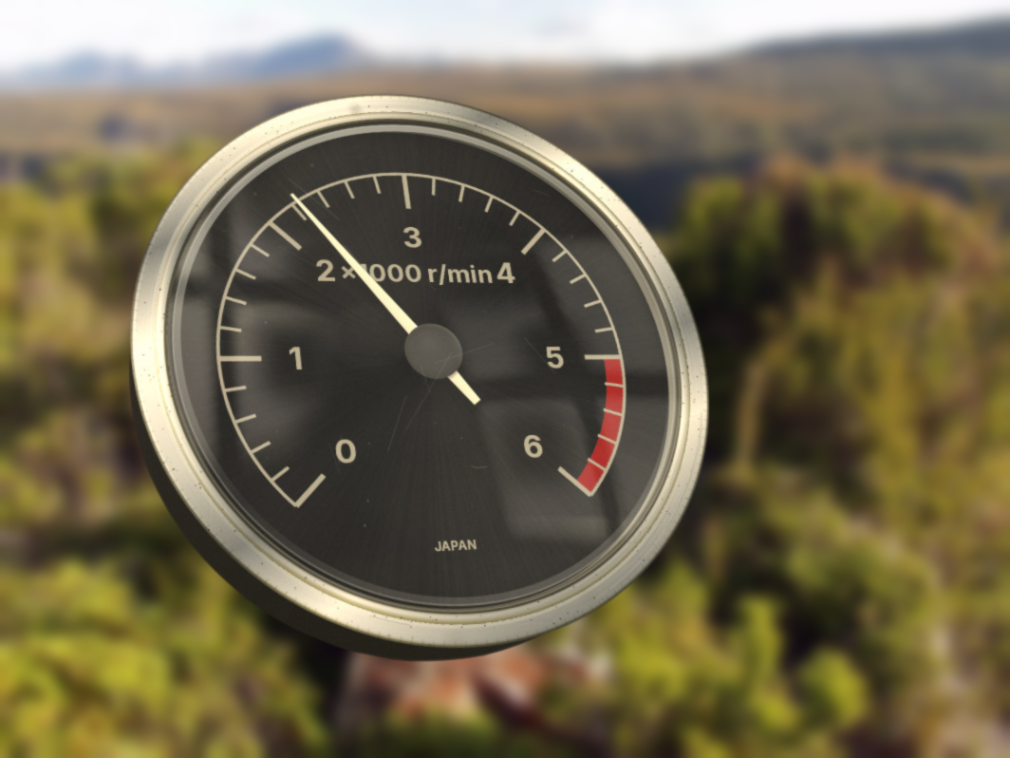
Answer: 2200; rpm
